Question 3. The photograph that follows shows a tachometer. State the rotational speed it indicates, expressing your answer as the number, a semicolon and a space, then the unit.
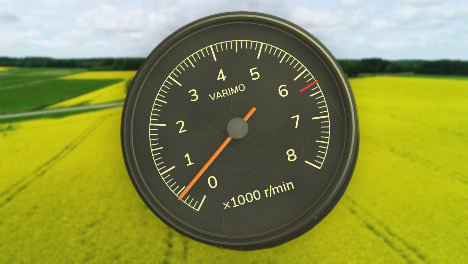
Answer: 400; rpm
